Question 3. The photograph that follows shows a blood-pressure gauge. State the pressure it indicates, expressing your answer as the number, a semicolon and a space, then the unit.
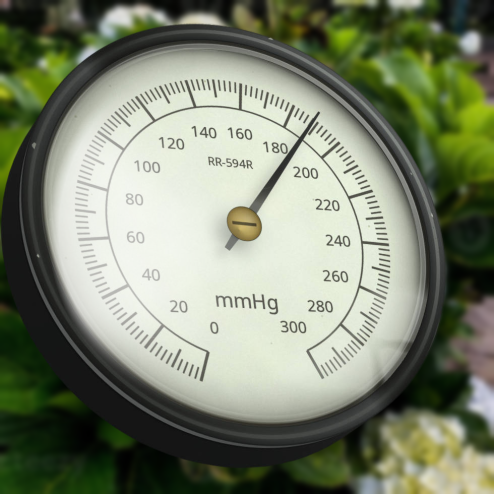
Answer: 188; mmHg
